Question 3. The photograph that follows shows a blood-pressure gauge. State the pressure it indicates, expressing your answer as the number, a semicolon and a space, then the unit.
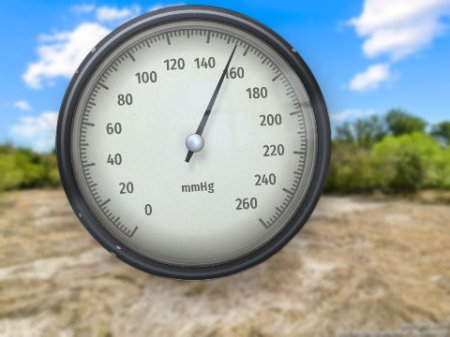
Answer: 154; mmHg
